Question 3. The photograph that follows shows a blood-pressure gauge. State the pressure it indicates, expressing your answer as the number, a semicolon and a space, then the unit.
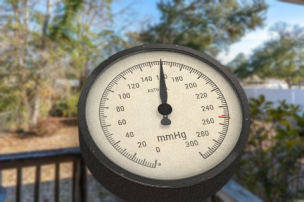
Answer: 160; mmHg
